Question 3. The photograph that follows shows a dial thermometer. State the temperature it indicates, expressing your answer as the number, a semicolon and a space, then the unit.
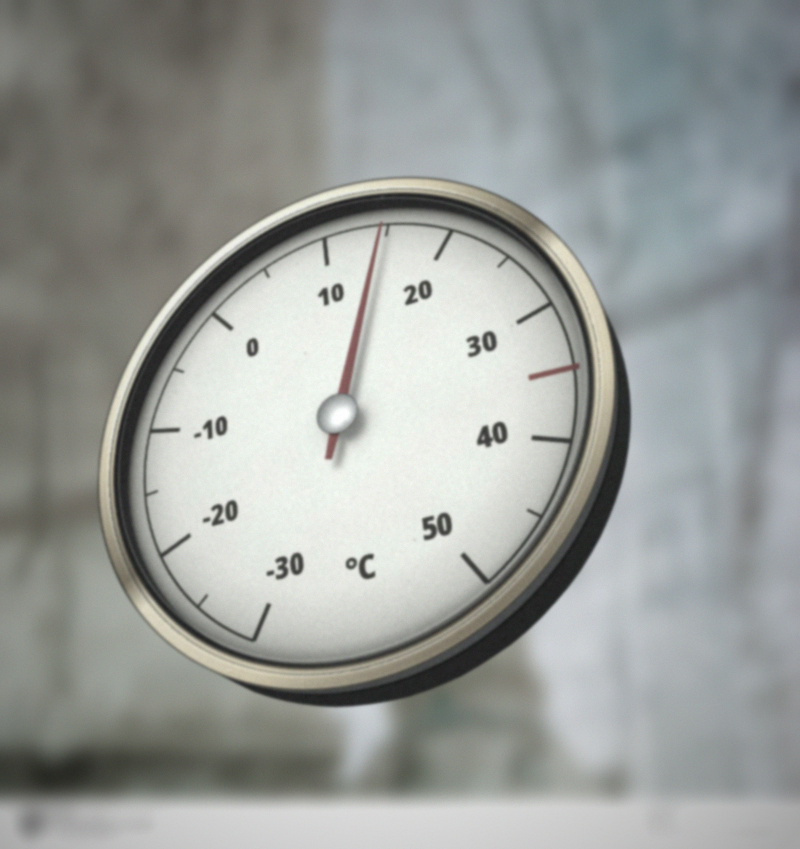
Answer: 15; °C
